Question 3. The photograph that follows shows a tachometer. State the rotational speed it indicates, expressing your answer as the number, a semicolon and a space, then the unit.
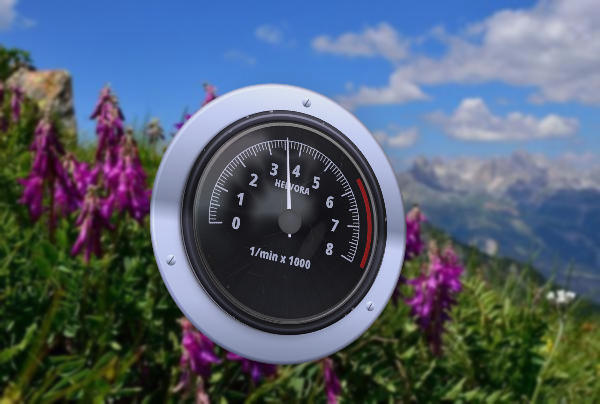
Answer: 3500; rpm
